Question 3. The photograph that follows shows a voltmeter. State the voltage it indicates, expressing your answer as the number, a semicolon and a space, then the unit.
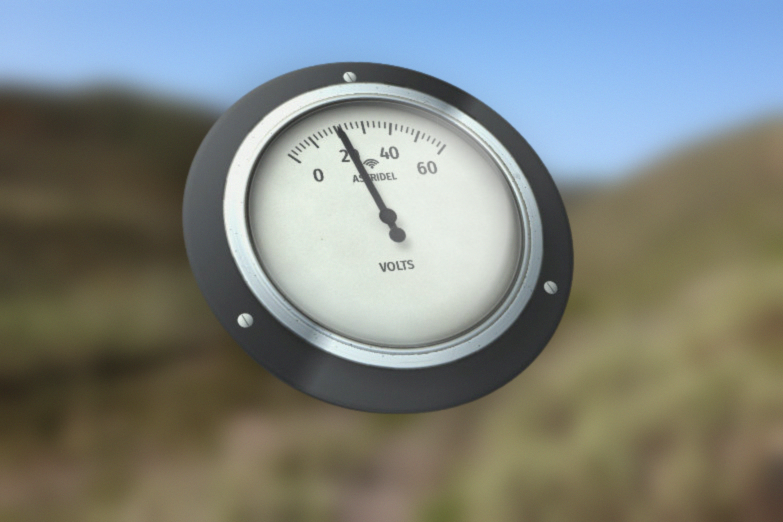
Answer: 20; V
